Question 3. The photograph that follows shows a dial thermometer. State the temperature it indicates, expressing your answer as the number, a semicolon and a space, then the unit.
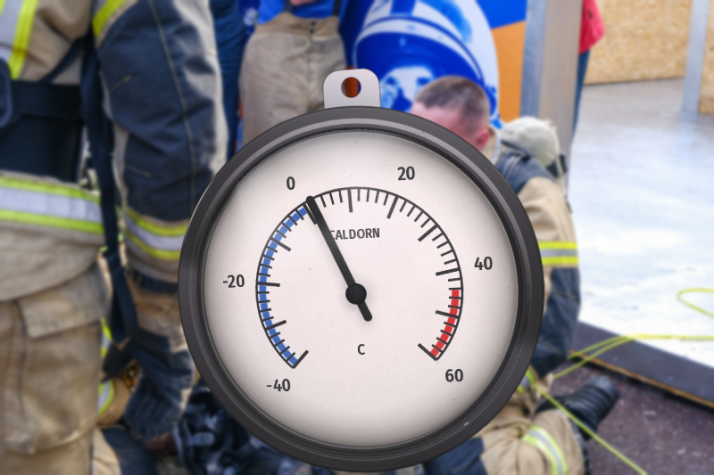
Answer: 2; °C
